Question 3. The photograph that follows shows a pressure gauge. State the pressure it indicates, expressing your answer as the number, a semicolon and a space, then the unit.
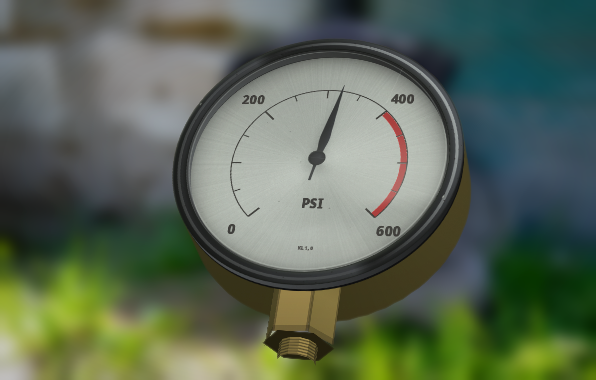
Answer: 325; psi
